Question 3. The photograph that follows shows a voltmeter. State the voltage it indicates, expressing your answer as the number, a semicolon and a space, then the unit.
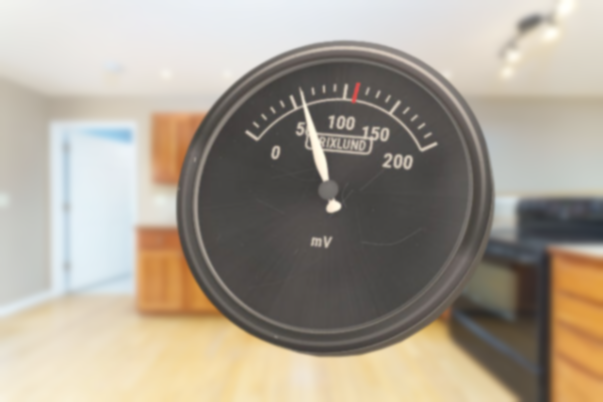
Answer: 60; mV
